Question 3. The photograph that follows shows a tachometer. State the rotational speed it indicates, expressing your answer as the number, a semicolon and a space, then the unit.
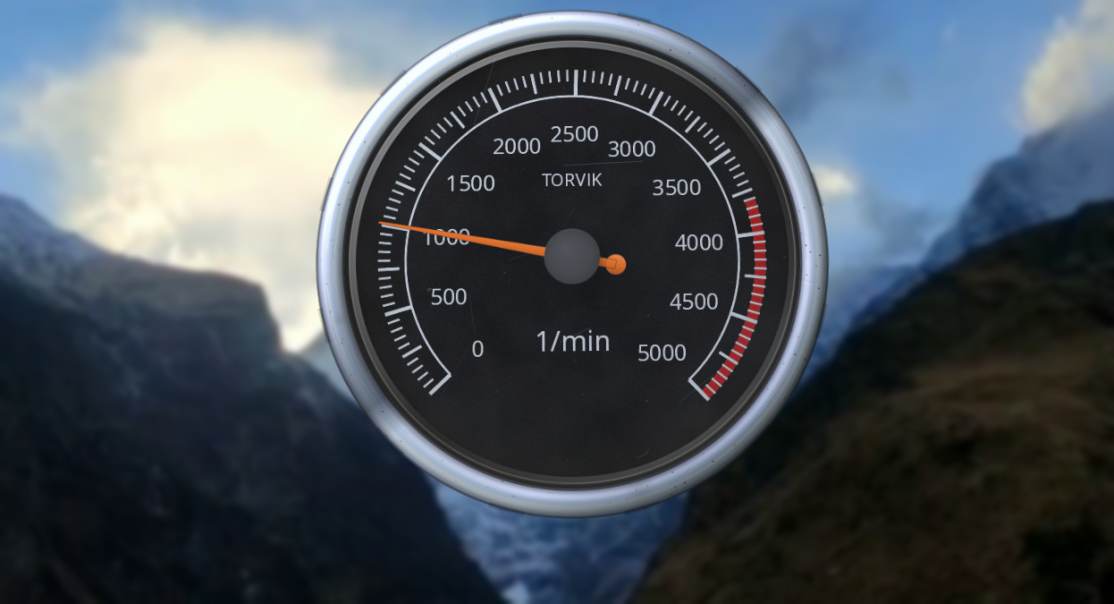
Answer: 1000; rpm
